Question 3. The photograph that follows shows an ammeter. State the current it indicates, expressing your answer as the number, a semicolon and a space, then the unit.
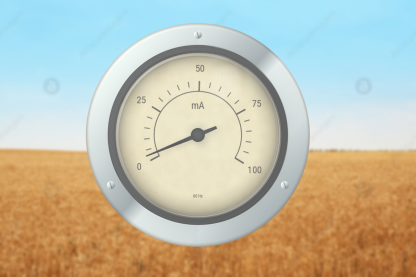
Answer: 2.5; mA
